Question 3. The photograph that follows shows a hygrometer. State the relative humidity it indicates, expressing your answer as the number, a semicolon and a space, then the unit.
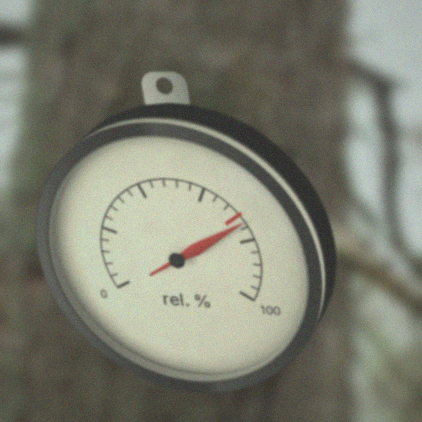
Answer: 74; %
